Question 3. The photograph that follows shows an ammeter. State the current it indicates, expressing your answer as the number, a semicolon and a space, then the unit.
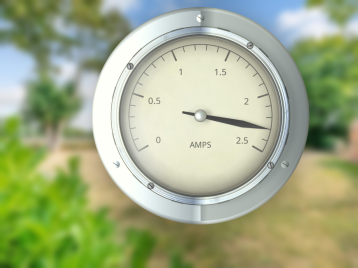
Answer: 2.3; A
